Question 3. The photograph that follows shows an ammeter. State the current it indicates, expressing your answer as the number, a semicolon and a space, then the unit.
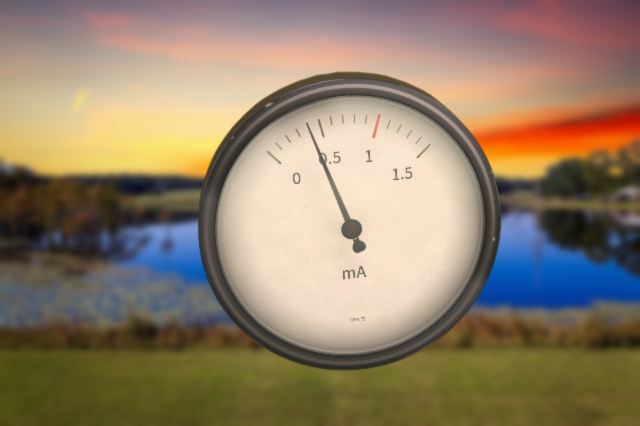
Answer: 0.4; mA
